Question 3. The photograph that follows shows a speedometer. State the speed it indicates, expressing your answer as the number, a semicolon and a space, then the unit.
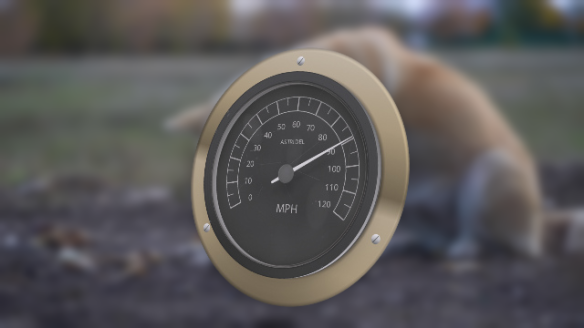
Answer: 90; mph
